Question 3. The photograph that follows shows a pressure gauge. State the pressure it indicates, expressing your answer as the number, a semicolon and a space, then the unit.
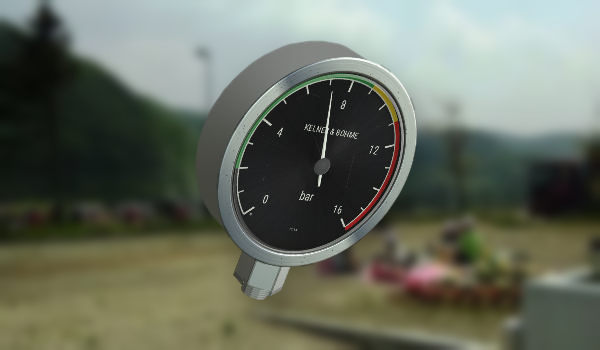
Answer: 7; bar
